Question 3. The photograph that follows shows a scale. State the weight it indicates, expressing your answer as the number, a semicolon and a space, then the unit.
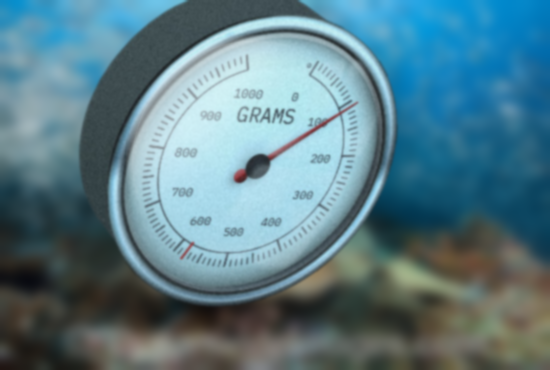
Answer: 100; g
